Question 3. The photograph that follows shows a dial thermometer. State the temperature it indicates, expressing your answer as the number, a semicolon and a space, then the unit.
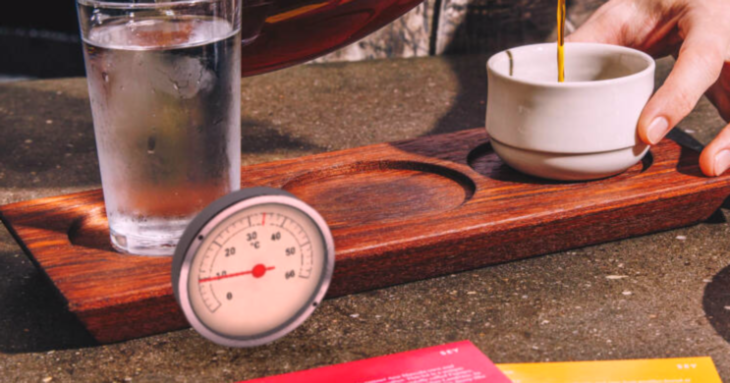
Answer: 10; °C
